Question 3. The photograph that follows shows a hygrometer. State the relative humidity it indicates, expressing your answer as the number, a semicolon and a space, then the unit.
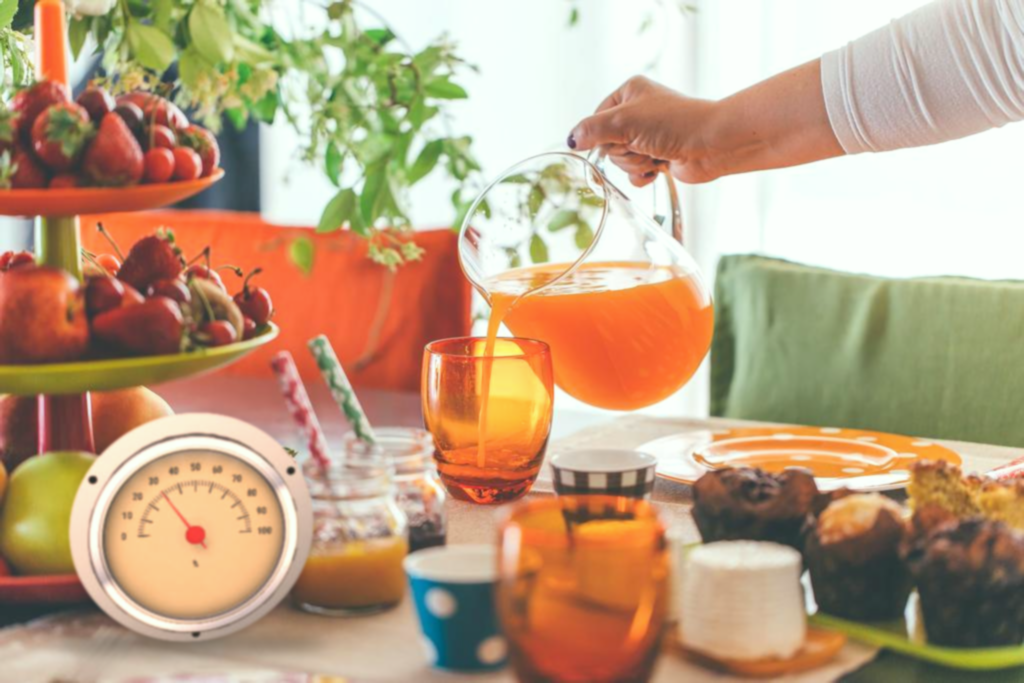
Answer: 30; %
